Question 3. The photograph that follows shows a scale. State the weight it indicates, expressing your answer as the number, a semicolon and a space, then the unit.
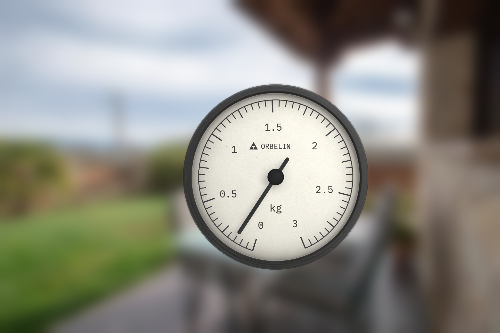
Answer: 0.15; kg
